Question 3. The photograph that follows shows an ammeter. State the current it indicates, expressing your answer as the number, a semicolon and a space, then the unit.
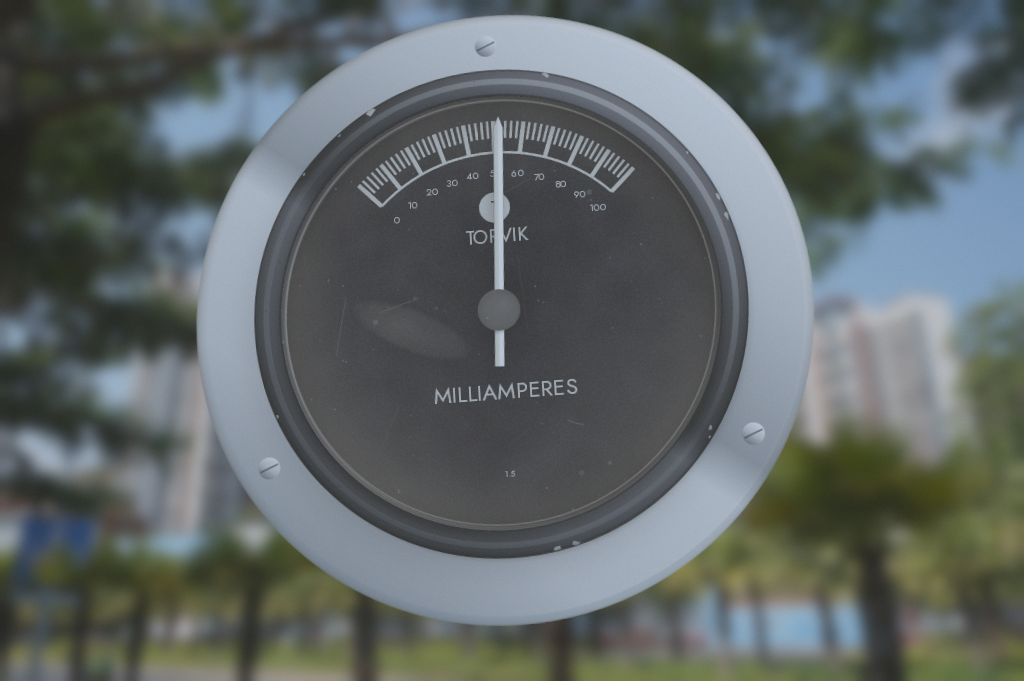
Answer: 52; mA
